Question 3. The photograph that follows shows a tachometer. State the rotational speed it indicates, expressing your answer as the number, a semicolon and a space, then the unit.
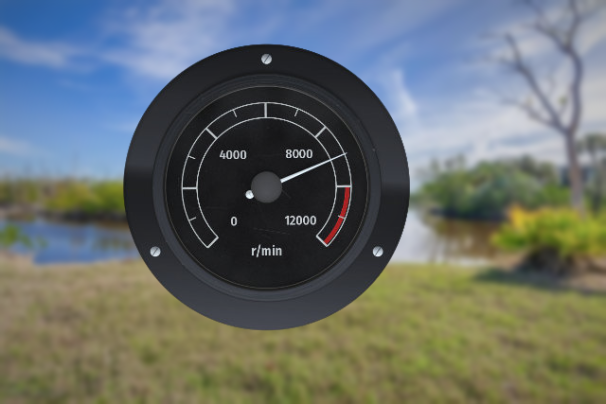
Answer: 9000; rpm
